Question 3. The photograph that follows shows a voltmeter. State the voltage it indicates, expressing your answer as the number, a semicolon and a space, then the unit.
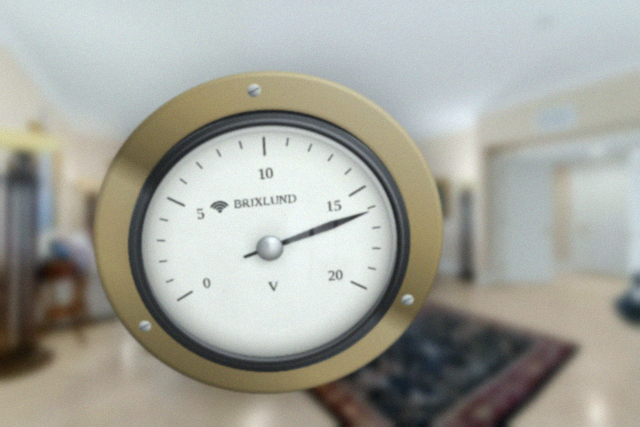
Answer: 16; V
